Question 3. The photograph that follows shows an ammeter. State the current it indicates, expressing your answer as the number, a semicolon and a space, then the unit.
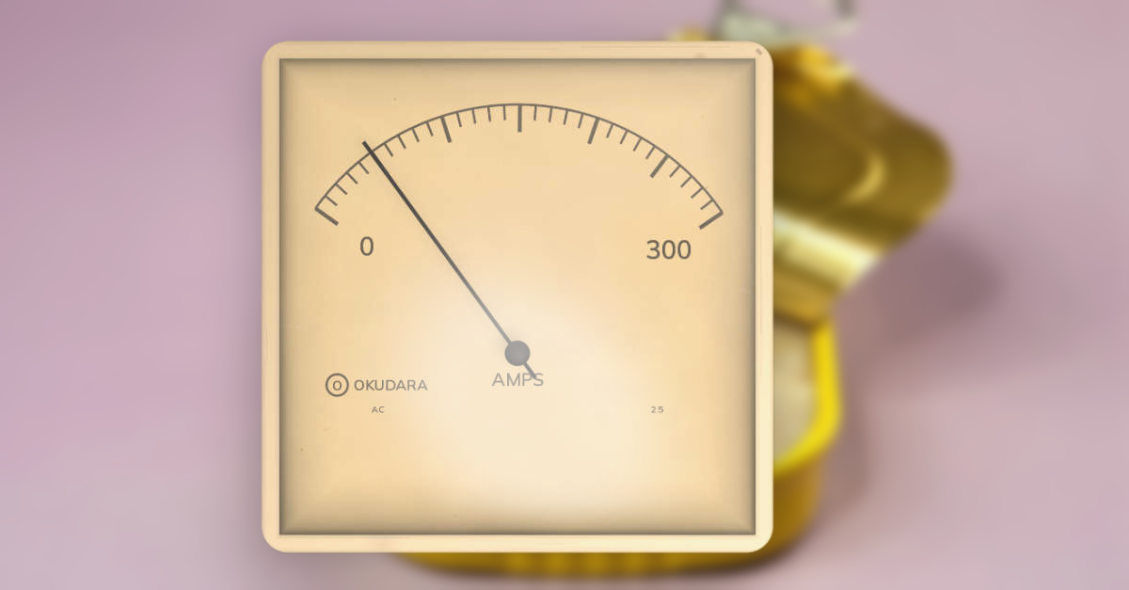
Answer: 50; A
